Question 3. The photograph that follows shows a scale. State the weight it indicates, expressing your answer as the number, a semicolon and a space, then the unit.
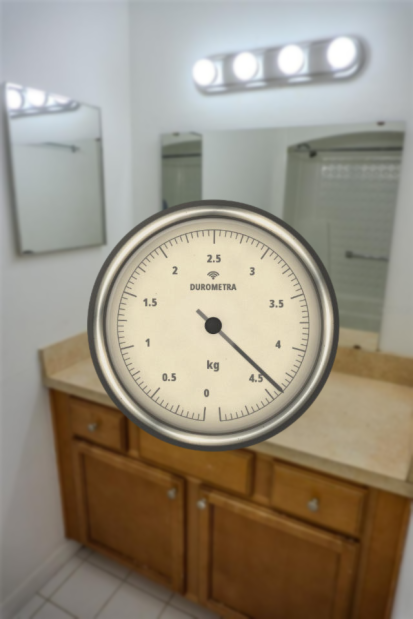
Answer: 4.4; kg
